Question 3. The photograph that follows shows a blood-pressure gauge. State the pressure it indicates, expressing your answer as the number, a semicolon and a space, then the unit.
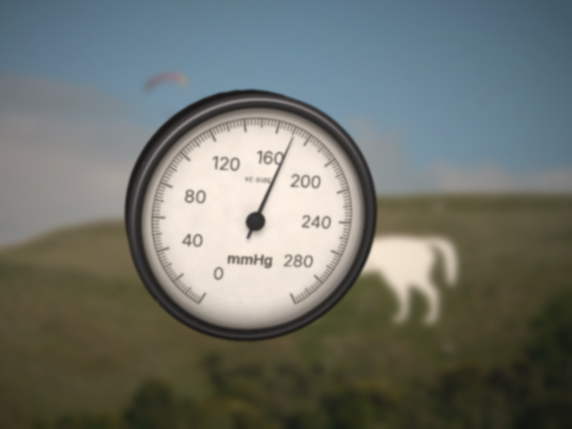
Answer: 170; mmHg
